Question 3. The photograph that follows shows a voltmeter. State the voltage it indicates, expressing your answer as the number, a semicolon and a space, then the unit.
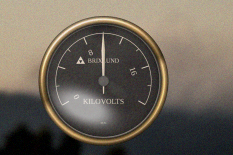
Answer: 10; kV
